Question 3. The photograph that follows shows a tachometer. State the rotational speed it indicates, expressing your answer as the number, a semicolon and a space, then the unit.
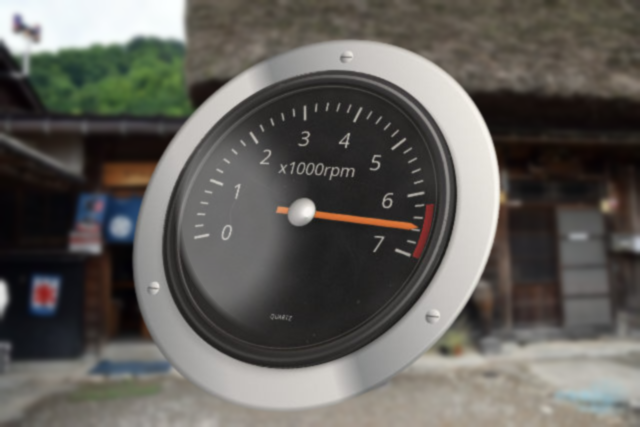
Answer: 6600; rpm
